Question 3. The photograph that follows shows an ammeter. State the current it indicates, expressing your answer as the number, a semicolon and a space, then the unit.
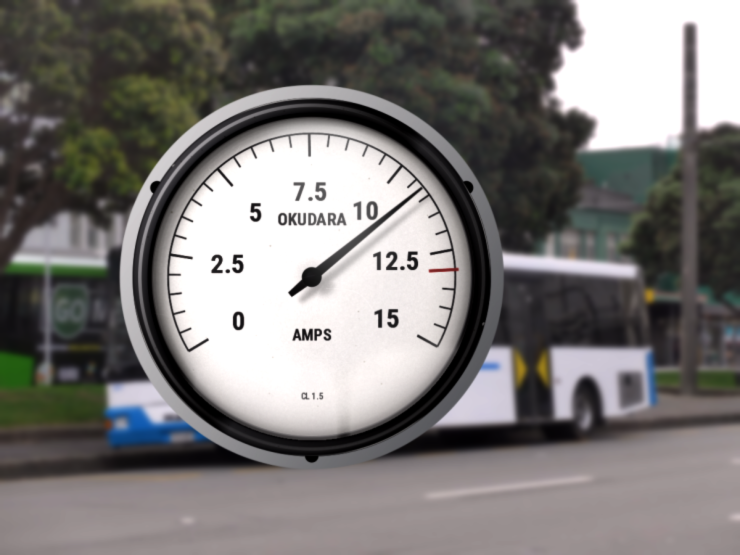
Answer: 10.75; A
